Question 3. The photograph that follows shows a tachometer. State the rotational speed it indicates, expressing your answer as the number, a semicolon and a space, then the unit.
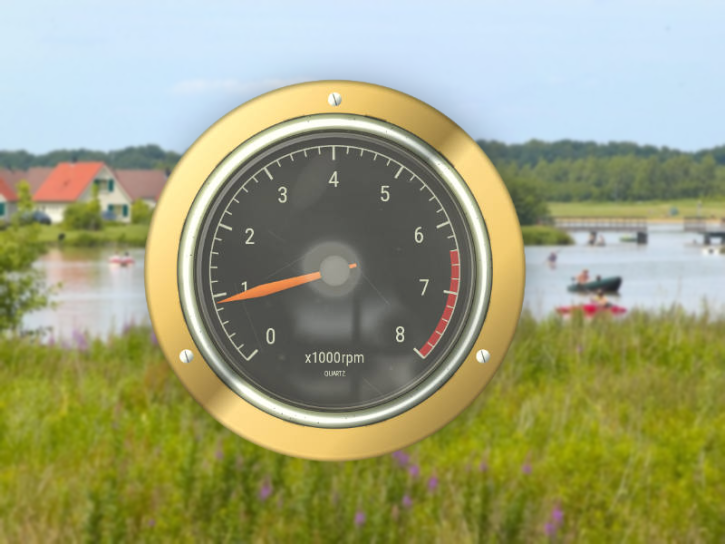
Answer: 900; rpm
